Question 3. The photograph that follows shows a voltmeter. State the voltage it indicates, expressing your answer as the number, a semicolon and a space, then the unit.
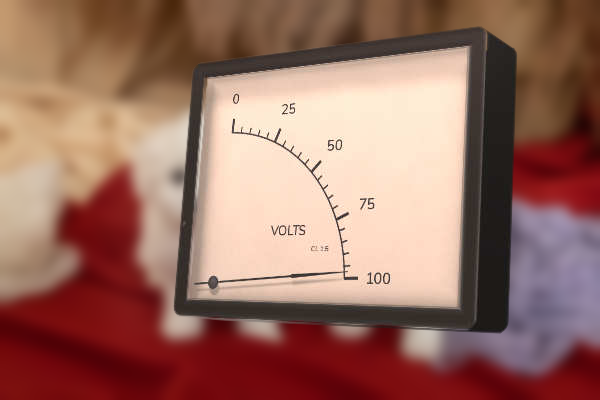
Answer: 97.5; V
